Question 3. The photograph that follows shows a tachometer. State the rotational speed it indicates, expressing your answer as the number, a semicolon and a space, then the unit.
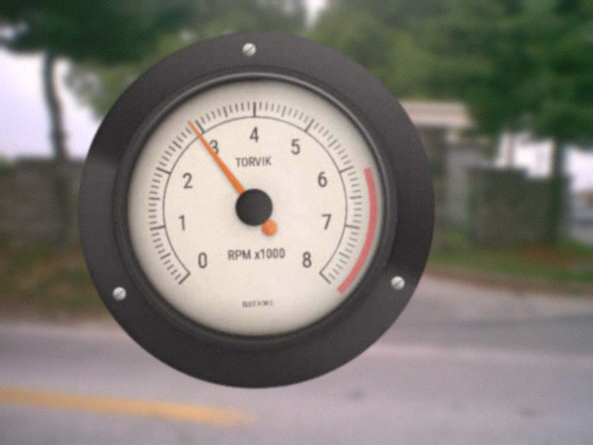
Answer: 2900; rpm
